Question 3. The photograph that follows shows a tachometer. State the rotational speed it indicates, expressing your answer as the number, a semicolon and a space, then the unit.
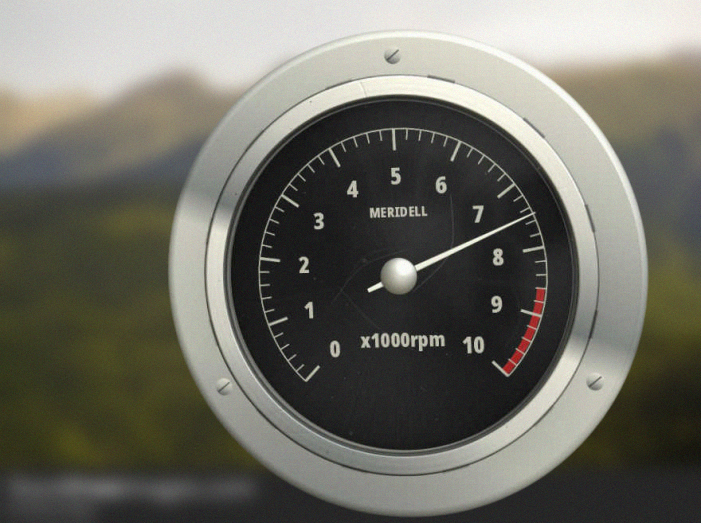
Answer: 7500; rpm
